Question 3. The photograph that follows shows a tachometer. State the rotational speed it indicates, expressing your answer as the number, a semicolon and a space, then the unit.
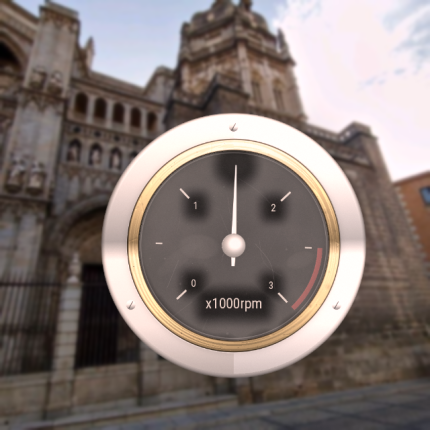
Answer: 1500; rpm
